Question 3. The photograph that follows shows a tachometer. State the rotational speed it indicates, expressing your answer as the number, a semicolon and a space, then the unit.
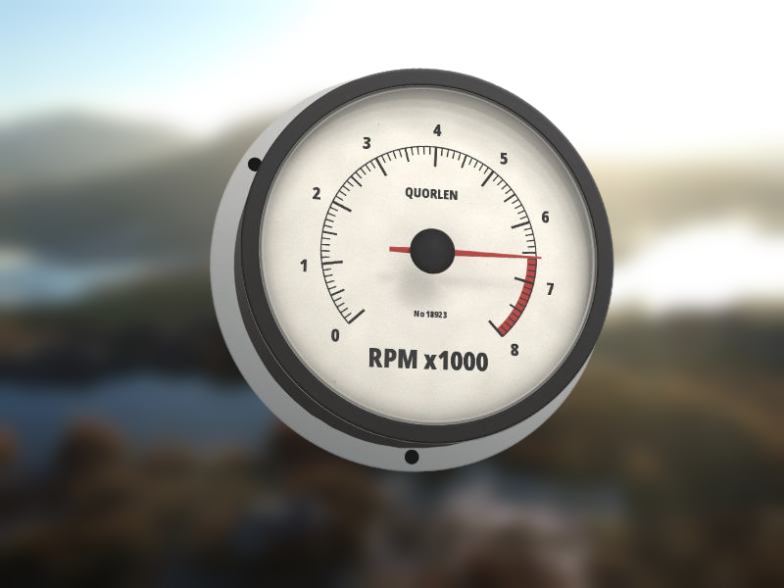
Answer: 6600; rpm
